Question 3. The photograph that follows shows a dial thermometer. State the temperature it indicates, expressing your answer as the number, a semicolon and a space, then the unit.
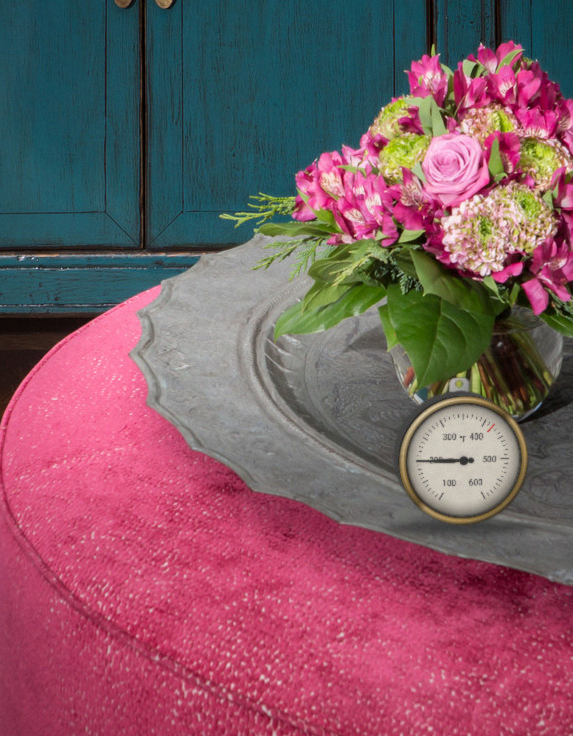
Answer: 200; °F
